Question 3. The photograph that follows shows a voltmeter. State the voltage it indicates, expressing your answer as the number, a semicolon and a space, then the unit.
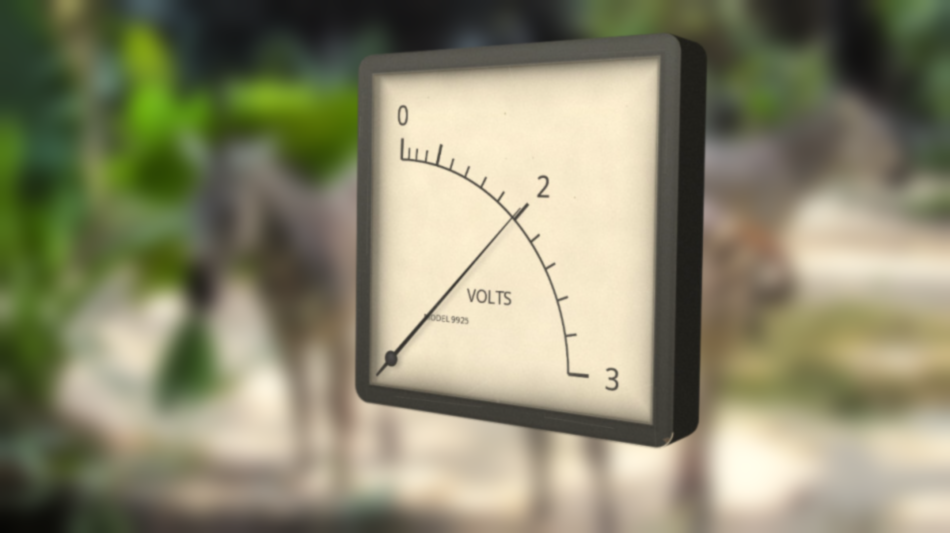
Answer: 2; V
